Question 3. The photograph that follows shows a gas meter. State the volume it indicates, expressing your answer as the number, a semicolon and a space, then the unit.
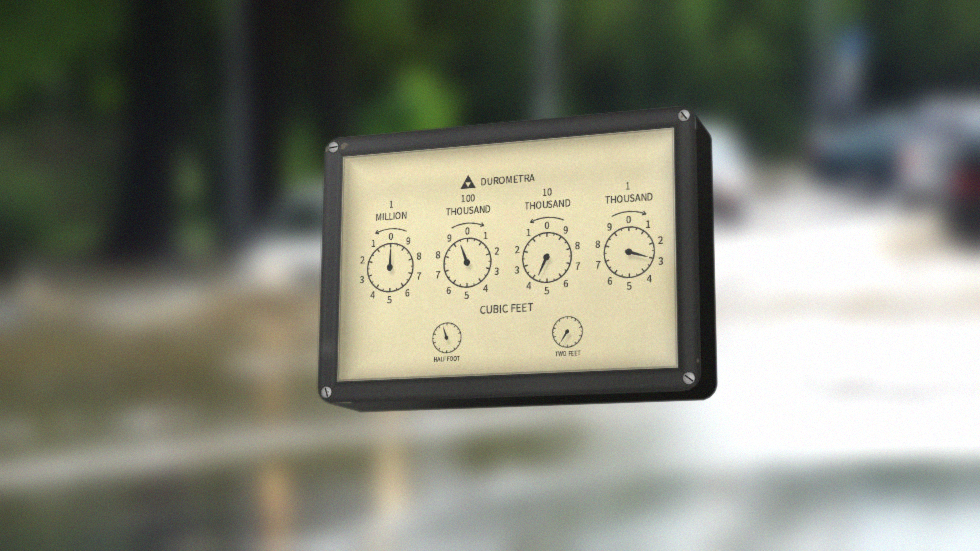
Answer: 994300; ft³
